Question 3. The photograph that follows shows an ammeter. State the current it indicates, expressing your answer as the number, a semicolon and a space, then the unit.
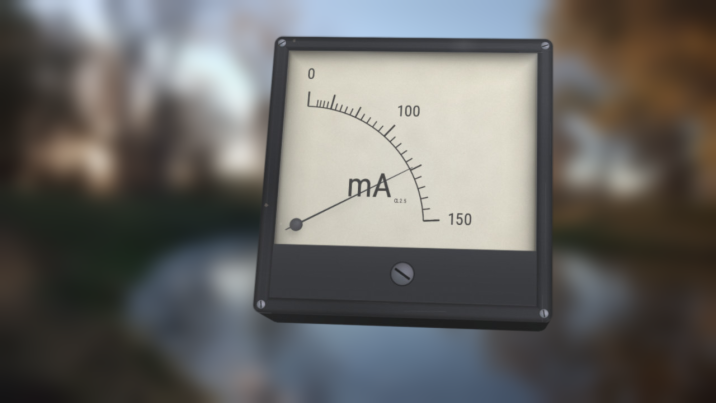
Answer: 125; mA
